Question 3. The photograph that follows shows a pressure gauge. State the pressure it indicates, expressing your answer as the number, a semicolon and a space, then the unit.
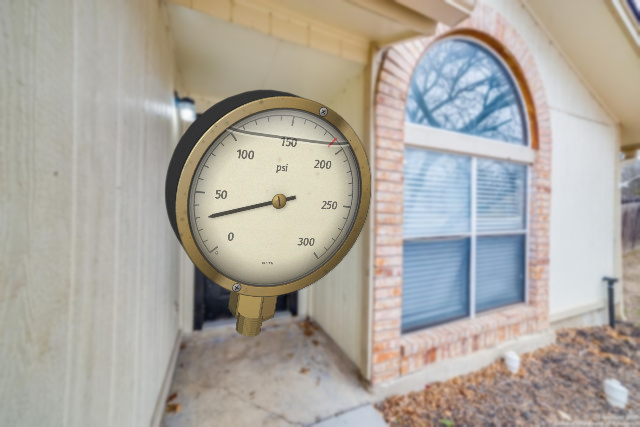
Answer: 30; psi
